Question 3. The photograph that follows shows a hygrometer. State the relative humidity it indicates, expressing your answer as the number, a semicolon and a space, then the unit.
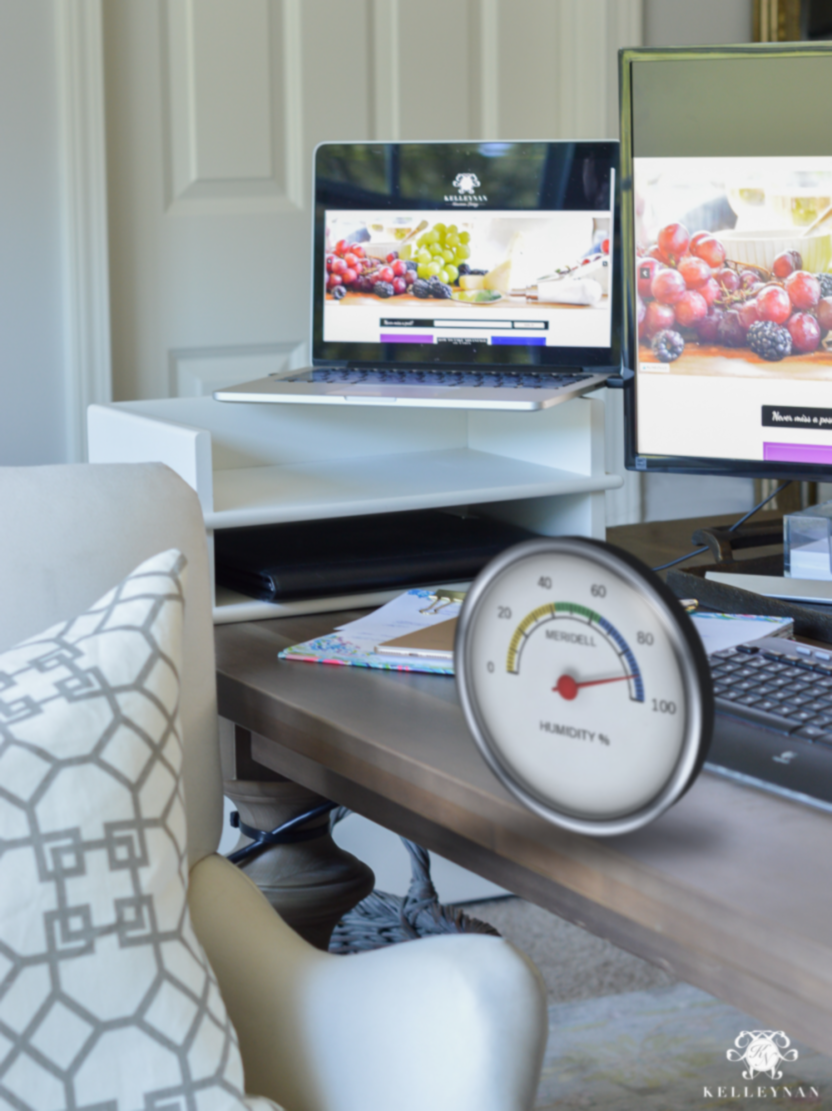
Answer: 90; %
